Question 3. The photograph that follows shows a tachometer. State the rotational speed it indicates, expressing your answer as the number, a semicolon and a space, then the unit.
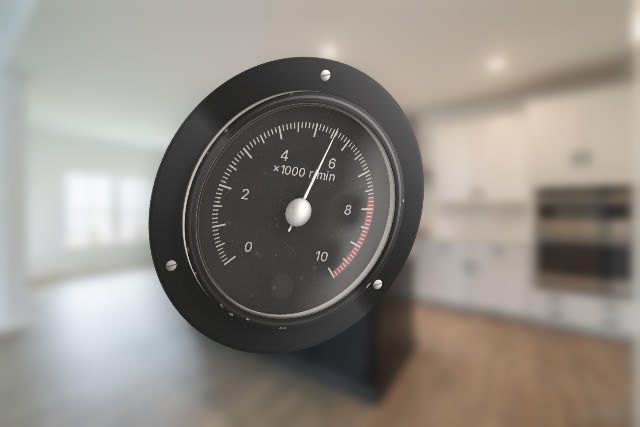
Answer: 5500; rpm
